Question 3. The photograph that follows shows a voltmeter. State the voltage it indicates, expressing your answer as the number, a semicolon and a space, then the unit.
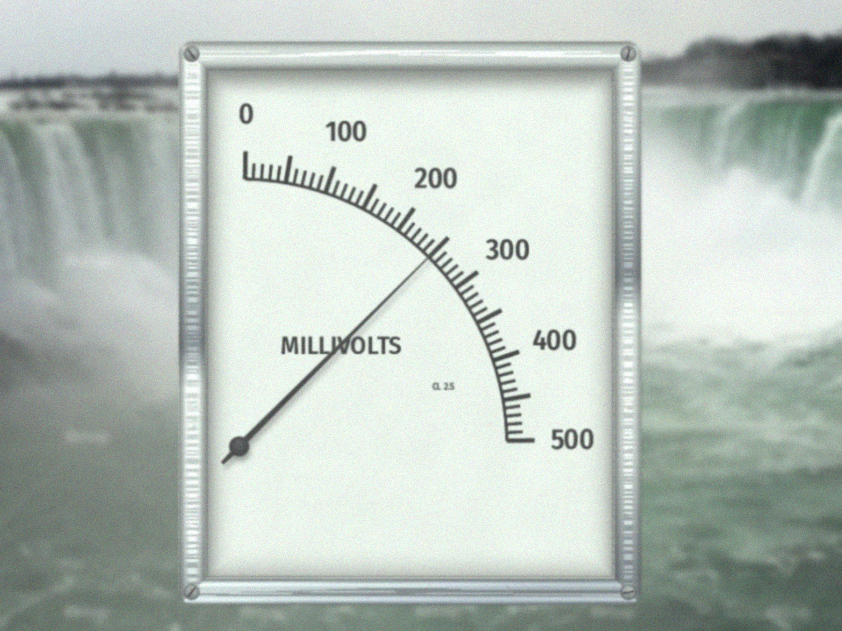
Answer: 250; mV
